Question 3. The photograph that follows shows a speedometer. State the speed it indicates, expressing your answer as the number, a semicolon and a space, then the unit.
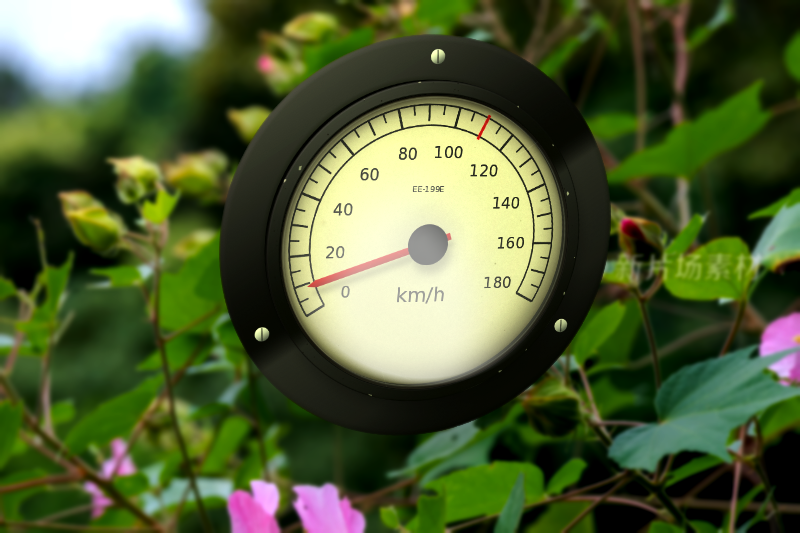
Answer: 10; km/h
